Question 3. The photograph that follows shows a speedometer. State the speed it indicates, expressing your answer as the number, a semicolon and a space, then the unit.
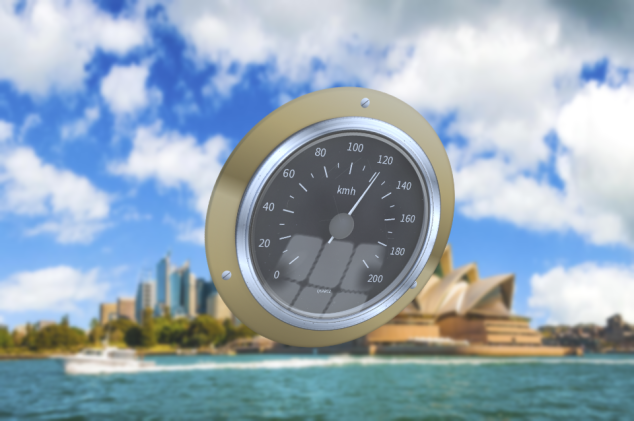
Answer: 120; km/h
